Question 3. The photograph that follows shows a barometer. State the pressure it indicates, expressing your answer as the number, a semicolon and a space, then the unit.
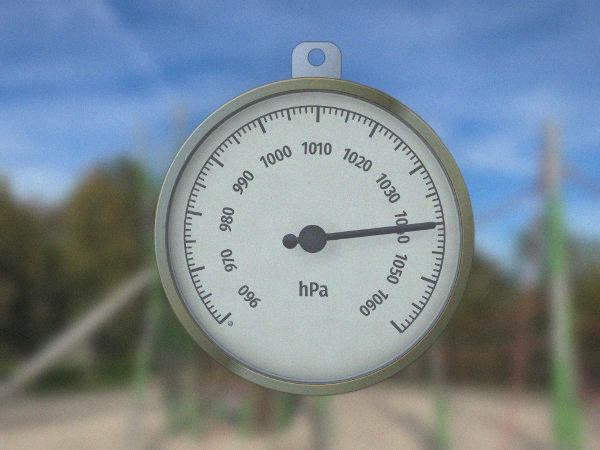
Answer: 1040; hPa
